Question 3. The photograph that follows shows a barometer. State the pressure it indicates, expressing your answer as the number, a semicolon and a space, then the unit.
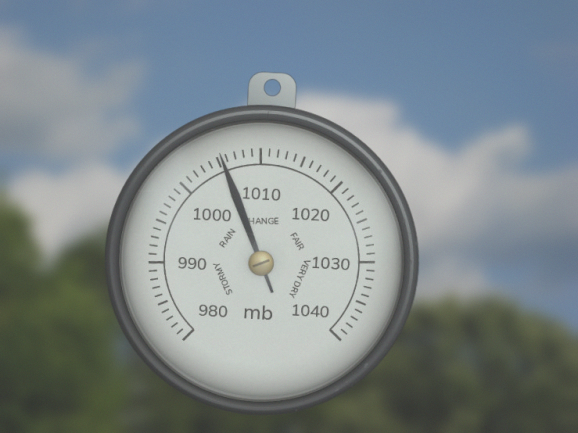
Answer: 1005.5; mbar
